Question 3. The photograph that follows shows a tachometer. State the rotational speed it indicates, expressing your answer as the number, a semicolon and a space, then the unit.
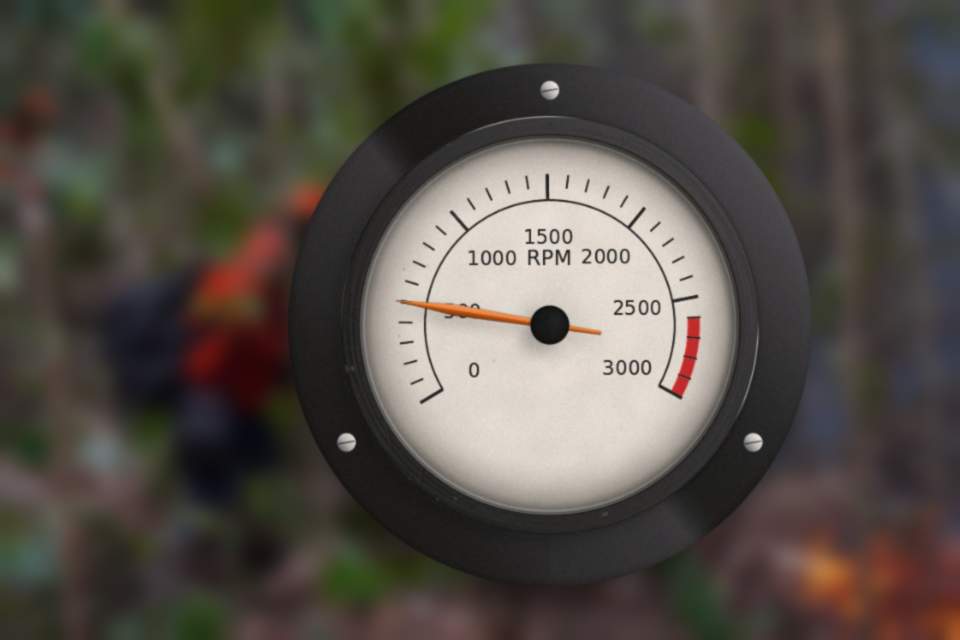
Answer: 500; rpm
